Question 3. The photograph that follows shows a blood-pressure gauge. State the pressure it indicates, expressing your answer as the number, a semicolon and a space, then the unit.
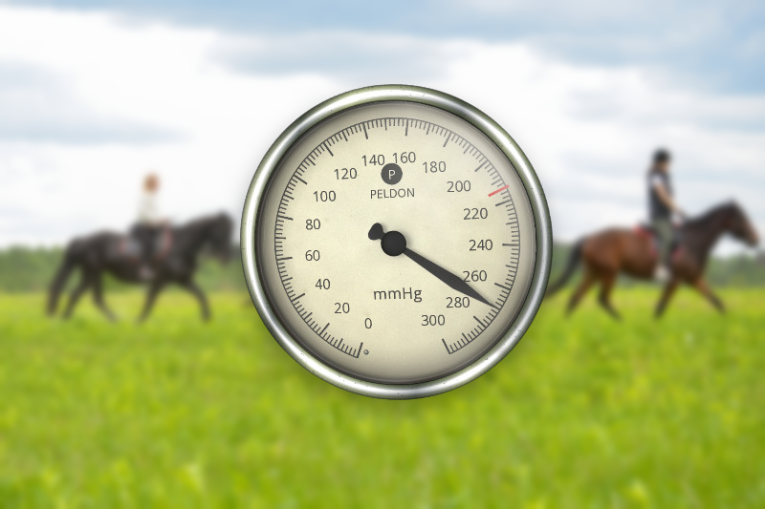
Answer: 270; mmHg
